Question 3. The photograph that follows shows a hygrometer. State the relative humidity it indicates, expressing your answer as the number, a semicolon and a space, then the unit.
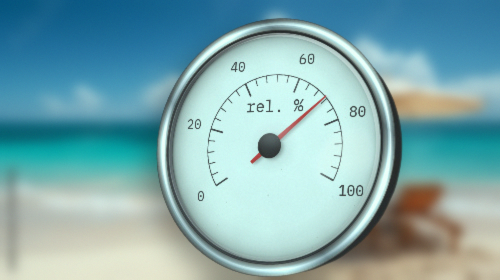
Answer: 72; %
